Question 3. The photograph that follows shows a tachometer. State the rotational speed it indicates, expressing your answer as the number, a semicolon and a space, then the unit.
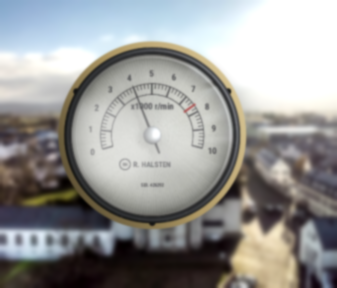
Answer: 4000; rpm
